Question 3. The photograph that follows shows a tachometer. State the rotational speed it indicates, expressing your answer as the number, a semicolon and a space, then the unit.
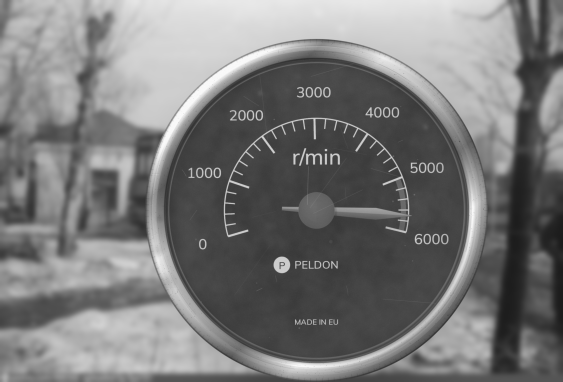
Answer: 5700; rpm
